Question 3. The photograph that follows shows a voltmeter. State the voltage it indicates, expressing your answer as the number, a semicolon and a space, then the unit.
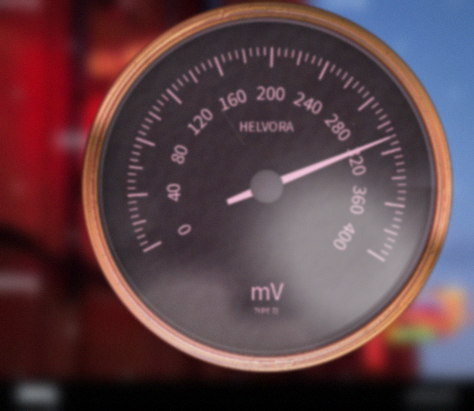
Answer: 310; mV
